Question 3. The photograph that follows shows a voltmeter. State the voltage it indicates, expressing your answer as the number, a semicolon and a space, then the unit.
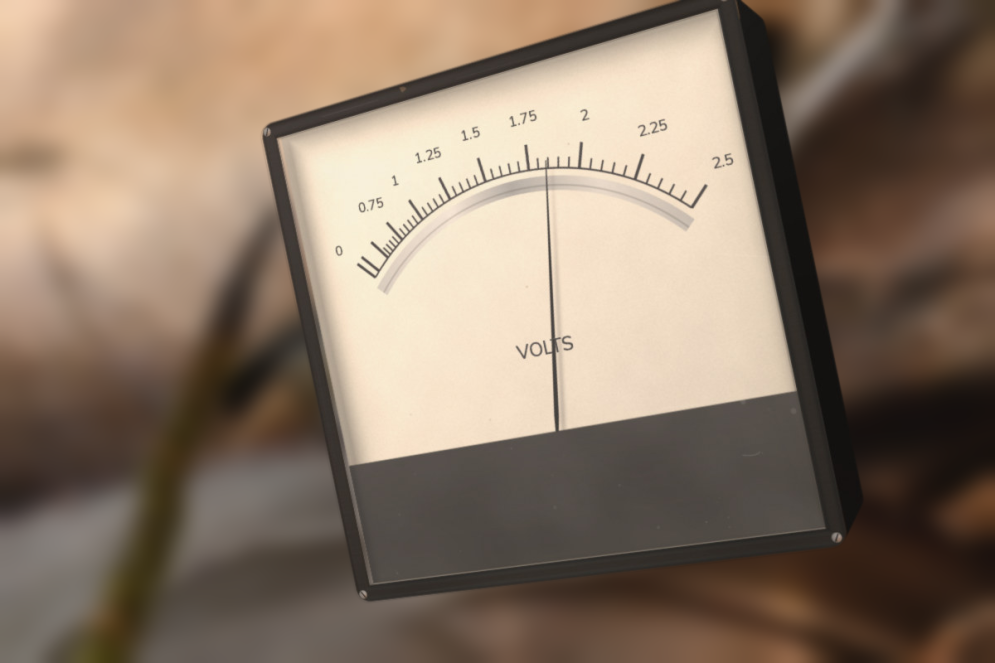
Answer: 1.85; V
